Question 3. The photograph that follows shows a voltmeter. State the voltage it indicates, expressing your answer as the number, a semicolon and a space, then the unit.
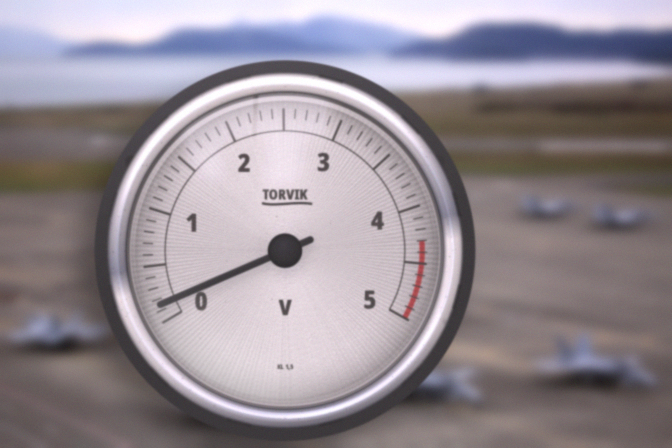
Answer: 0.15; V
